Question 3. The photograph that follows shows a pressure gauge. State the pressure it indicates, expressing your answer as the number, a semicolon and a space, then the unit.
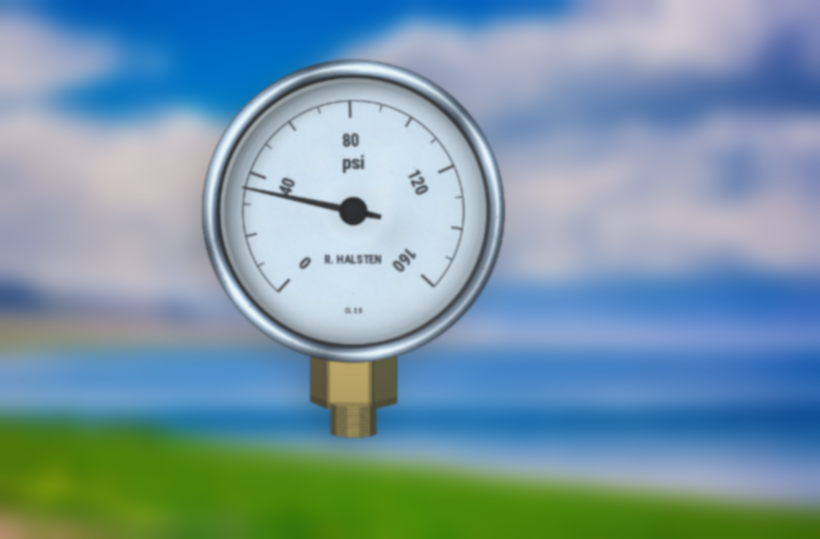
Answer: 35; psi
